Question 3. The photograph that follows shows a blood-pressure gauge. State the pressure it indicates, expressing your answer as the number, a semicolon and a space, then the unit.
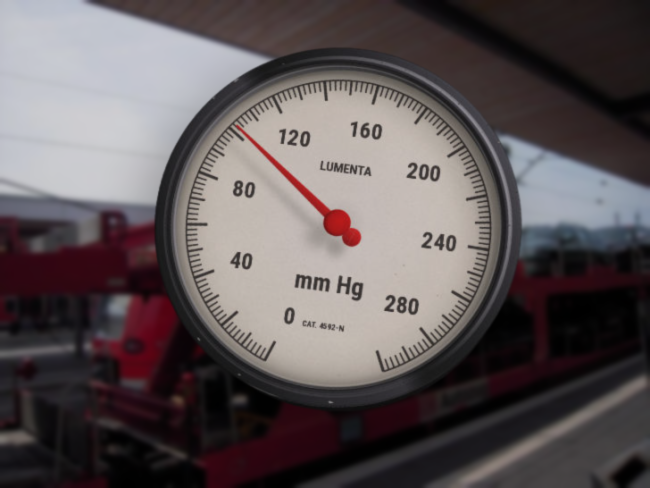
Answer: 102; mmHg
